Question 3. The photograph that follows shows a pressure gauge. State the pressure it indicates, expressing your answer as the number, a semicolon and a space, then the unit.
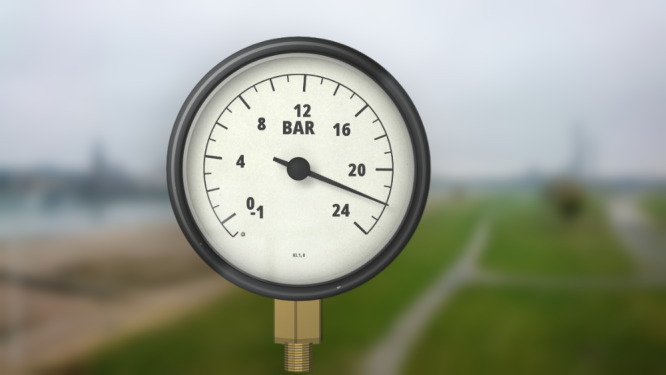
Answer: 22; bar
